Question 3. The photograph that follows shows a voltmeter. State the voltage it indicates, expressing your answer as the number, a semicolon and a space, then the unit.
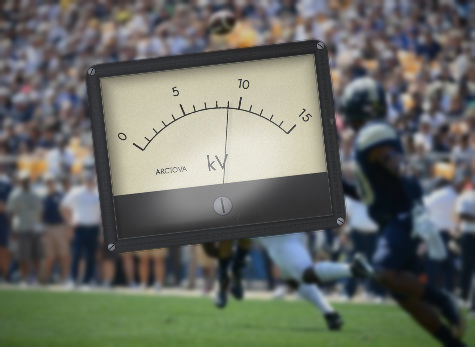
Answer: 9; kV
